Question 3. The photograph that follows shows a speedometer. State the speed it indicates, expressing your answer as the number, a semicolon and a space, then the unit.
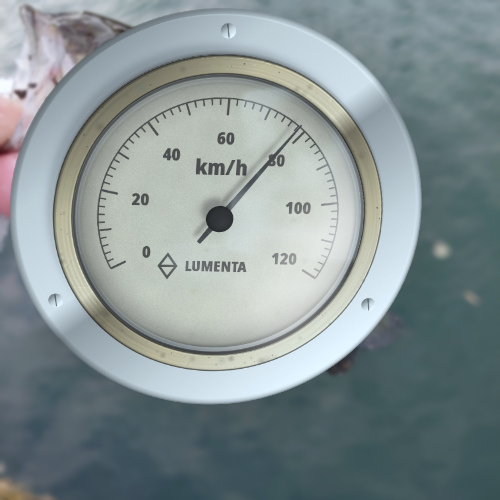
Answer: 78; km/h
